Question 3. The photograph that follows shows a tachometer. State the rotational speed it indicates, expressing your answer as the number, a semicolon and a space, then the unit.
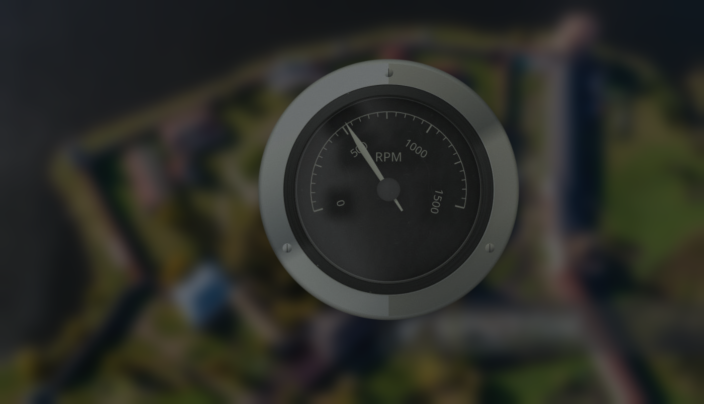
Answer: 525; rpm
